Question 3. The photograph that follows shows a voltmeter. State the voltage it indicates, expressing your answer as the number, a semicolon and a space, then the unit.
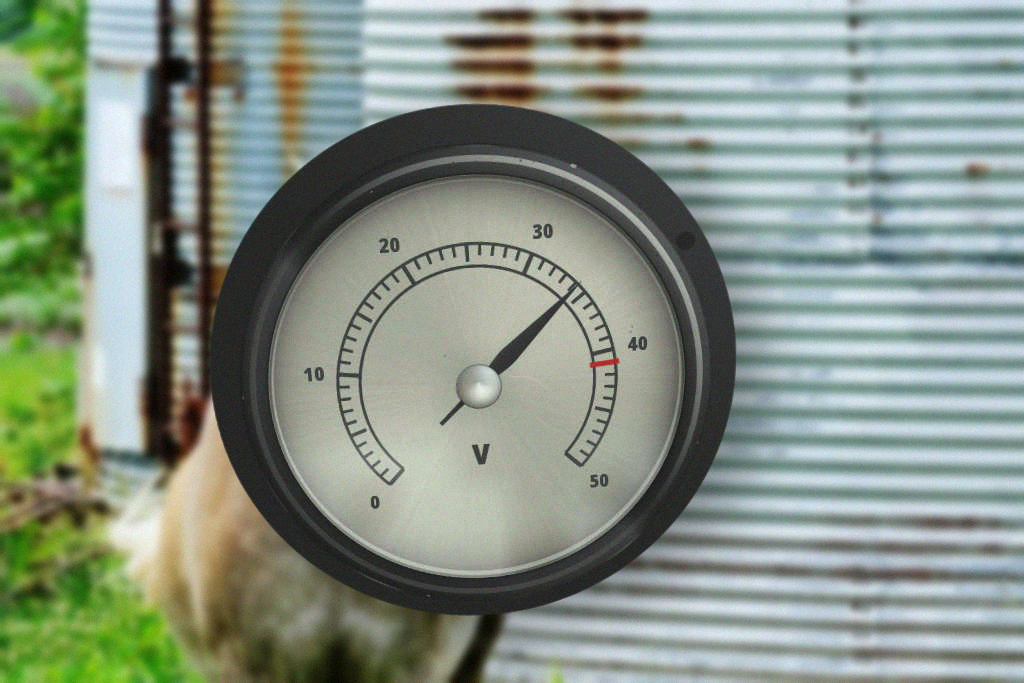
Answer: 34; V
